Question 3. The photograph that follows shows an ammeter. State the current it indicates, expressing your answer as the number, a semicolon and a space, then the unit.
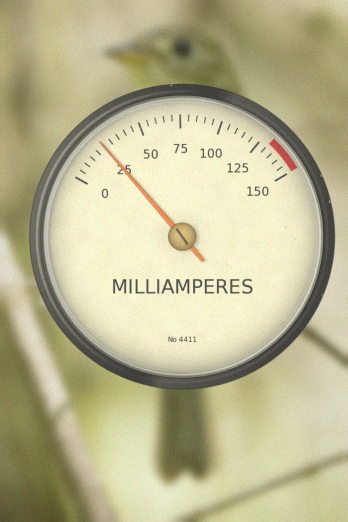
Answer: 25; mA
